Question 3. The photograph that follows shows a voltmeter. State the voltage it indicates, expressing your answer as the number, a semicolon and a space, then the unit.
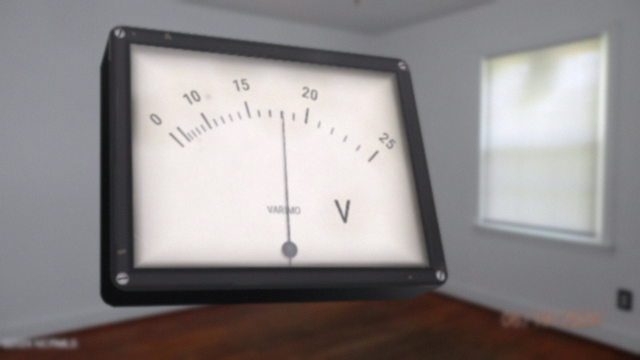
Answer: 18; V
